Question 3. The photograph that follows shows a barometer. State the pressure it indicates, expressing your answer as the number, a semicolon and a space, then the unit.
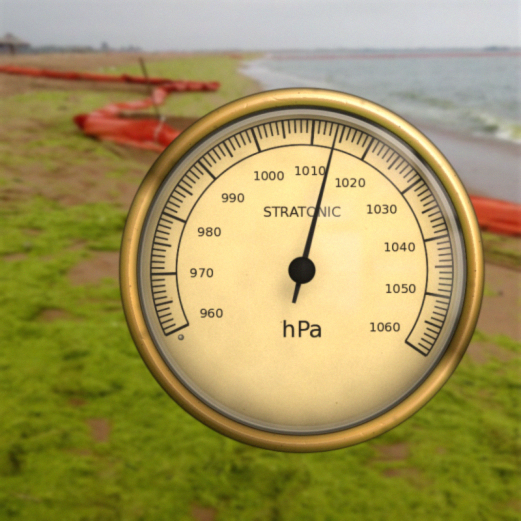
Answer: 1014; hPa
